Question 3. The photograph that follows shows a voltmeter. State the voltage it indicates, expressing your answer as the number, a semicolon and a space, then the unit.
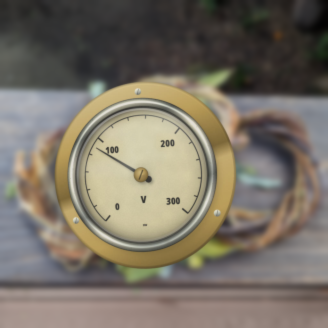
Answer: 90; V
